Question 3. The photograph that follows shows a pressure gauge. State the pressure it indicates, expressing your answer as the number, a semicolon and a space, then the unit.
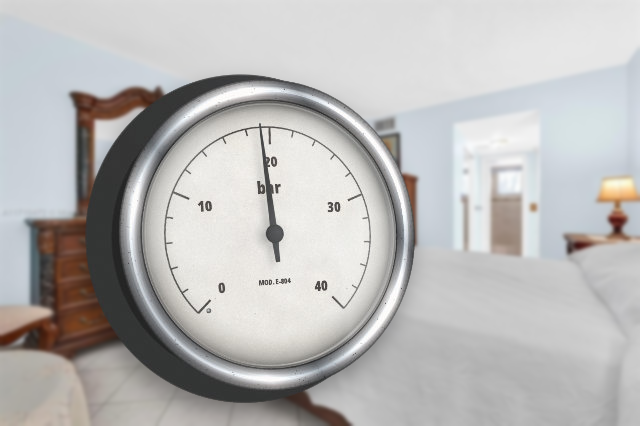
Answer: 19; bar
